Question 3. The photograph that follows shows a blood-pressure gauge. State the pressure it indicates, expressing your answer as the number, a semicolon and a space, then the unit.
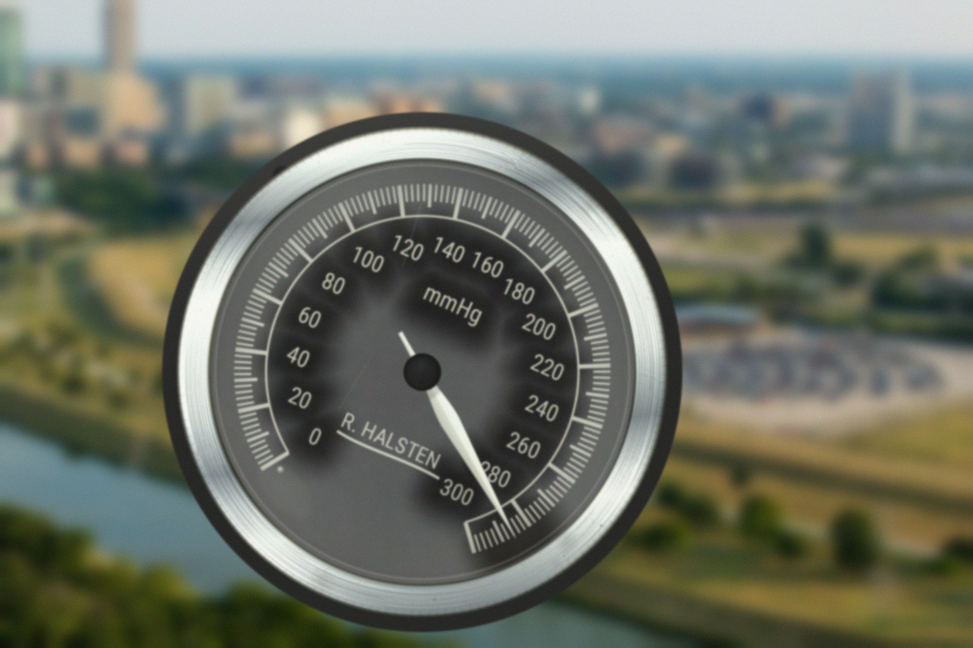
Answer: 286; mmHg
